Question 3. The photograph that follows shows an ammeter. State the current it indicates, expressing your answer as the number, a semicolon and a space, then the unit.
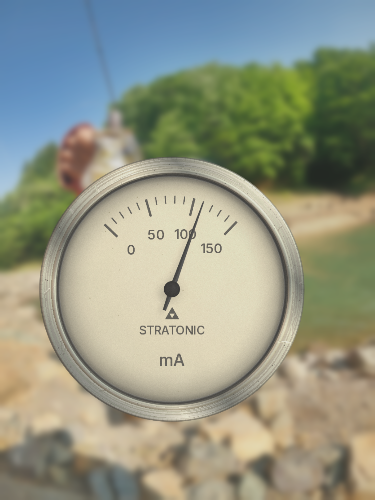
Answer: 110; mA
